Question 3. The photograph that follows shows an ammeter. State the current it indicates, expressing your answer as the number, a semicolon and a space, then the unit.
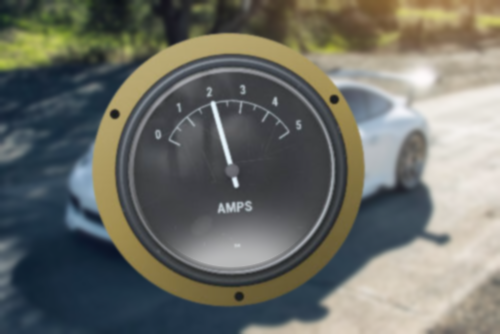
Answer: 2; A
